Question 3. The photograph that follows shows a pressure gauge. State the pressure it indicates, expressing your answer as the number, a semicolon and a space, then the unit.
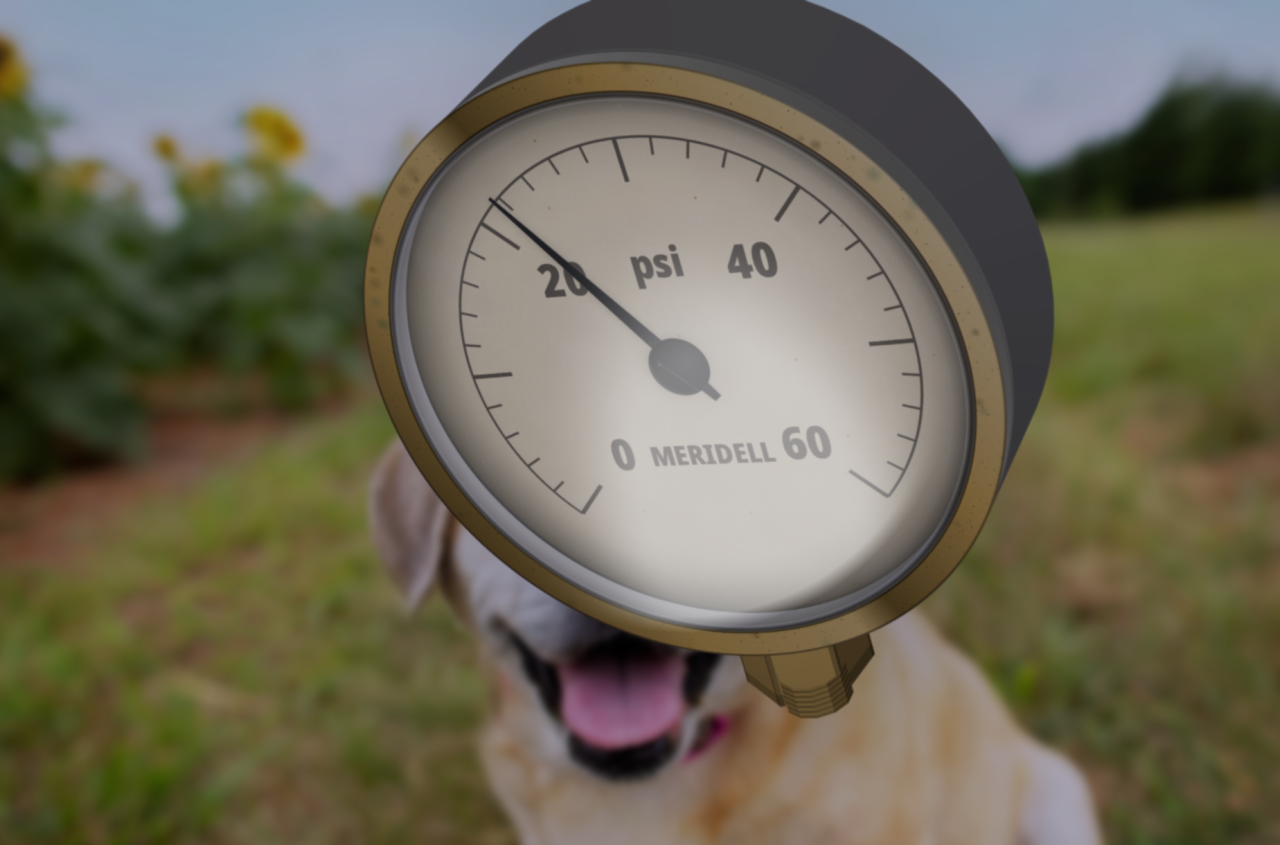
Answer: 22; psi
